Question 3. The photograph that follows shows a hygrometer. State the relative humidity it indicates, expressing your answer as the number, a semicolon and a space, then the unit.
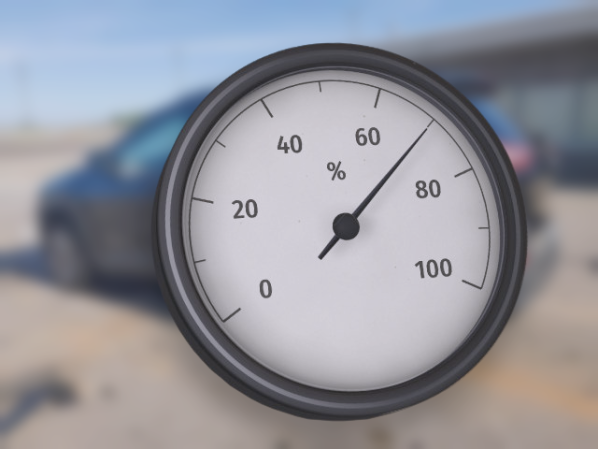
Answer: 70; %
